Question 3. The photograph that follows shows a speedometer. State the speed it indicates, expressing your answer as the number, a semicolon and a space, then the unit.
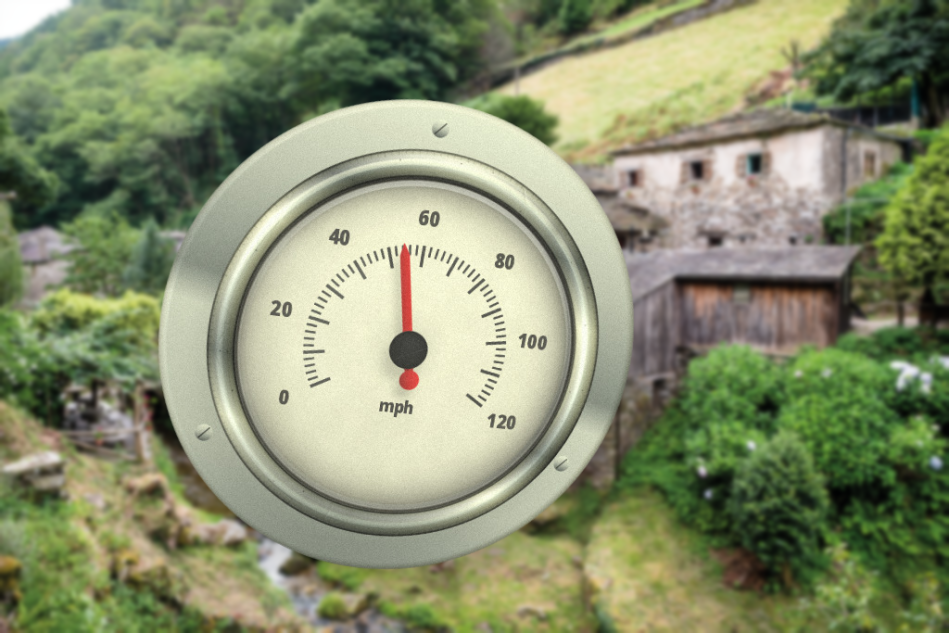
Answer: 54; mph
